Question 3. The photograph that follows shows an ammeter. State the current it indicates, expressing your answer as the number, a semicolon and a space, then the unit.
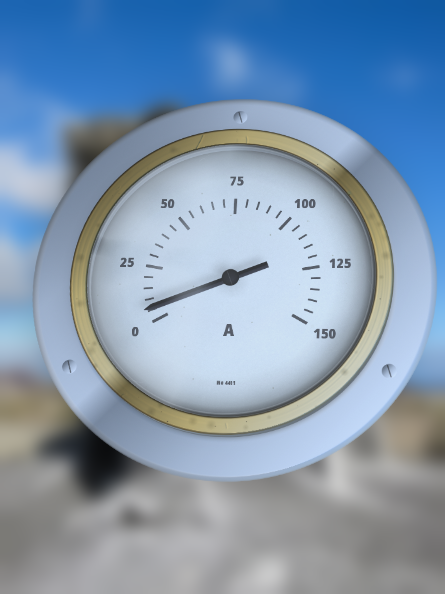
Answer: 5; A
